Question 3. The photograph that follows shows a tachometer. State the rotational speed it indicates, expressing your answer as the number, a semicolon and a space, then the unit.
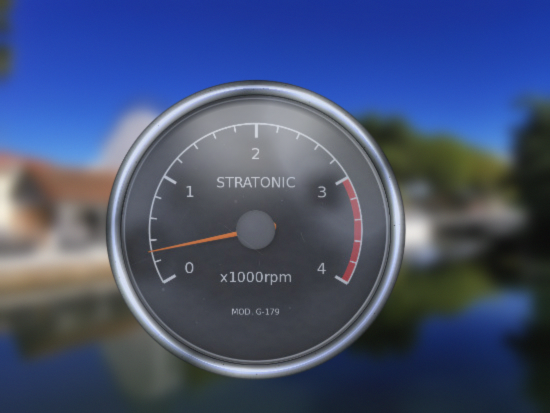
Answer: 300; rpm
